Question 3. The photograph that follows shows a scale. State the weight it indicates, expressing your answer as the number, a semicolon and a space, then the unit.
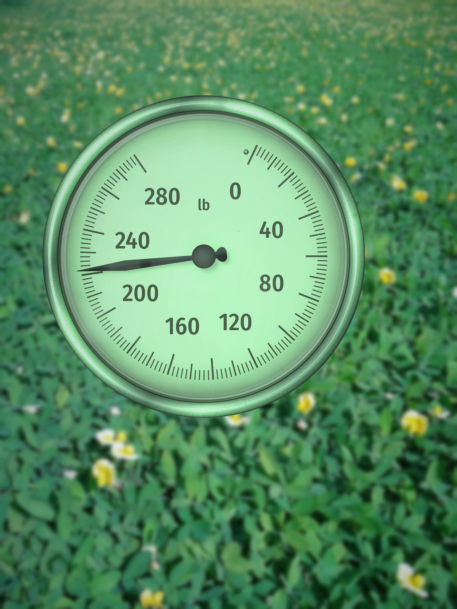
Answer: 222; lb
